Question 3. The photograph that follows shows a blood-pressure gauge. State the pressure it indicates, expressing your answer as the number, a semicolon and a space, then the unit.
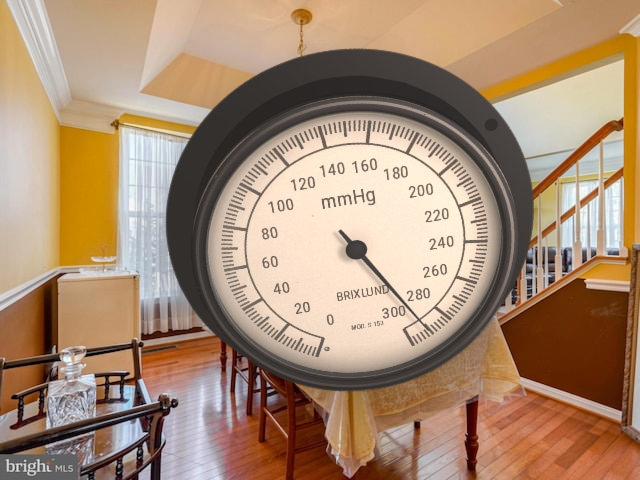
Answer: 290; mmHg
